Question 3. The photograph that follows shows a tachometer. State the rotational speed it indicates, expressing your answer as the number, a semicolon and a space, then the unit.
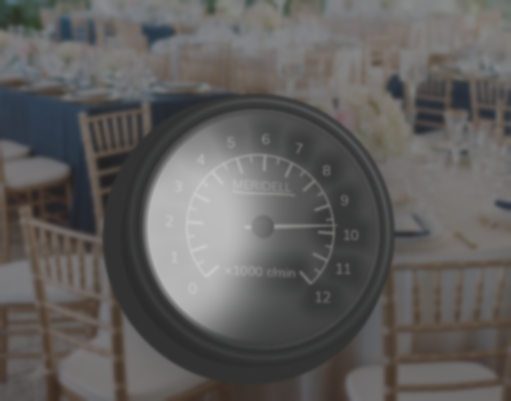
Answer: 9750; rpm
